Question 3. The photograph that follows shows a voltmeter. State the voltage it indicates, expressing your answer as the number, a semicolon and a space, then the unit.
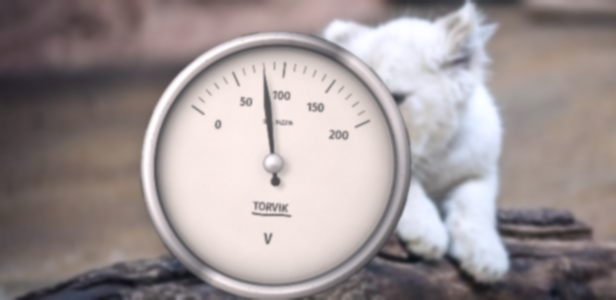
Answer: 80; V
